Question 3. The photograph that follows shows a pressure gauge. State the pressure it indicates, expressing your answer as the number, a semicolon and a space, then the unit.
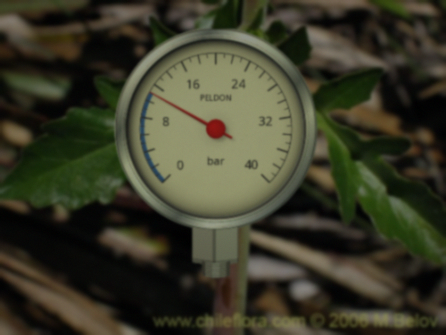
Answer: 11; bar
